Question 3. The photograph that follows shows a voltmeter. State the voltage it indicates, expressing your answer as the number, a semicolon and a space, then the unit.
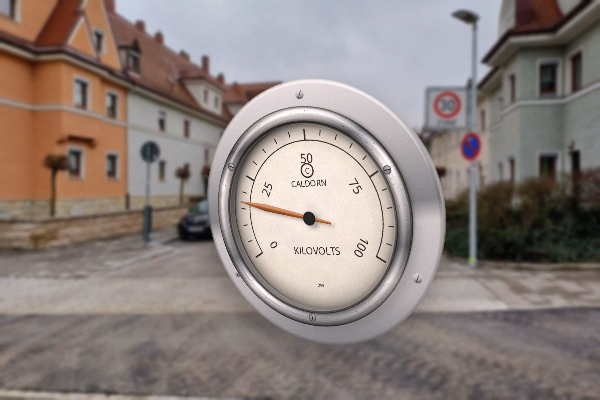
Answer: 17.5; kV
